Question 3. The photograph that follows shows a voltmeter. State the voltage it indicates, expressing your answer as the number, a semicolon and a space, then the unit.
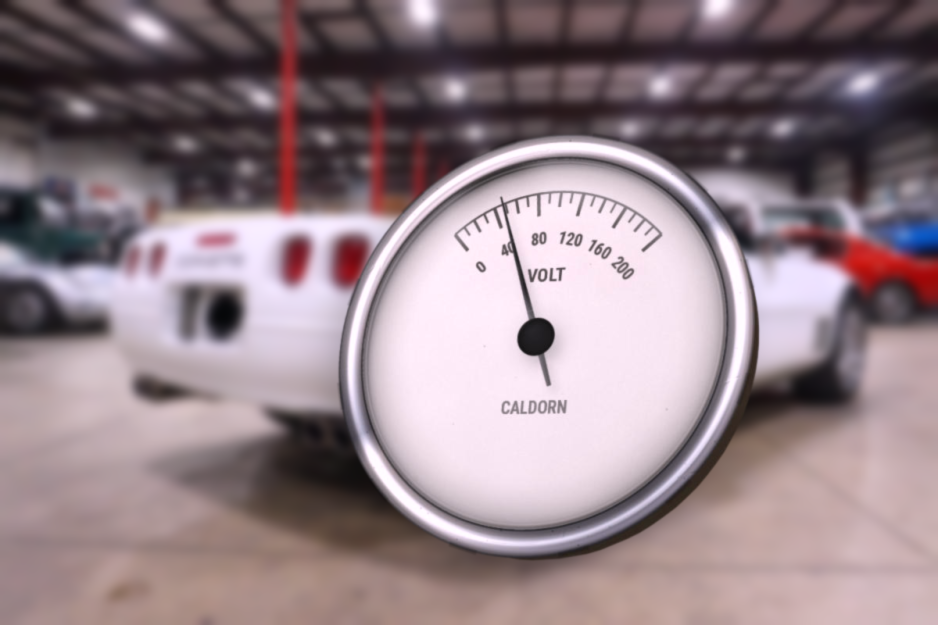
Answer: 50; V
